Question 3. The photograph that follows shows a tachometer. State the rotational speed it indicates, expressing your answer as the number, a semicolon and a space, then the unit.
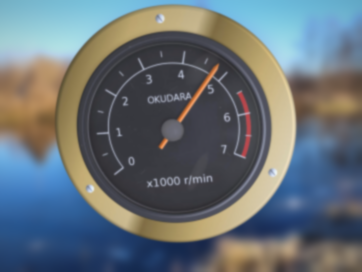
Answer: 4750; rpm
